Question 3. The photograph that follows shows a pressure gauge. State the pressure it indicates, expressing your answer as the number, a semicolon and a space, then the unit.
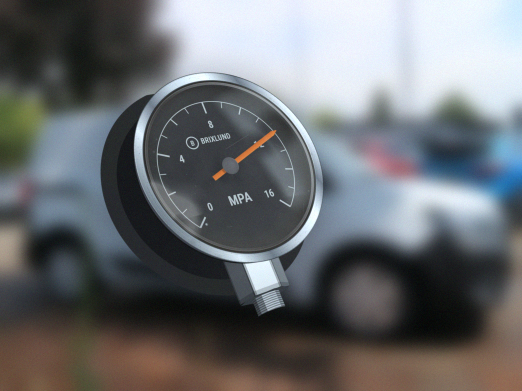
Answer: 12; MPa
